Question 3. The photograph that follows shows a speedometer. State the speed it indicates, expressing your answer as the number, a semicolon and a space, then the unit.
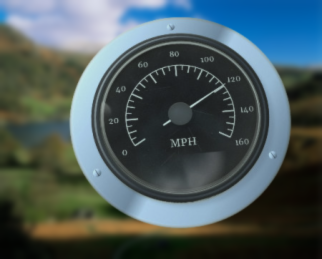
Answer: 120; mph
